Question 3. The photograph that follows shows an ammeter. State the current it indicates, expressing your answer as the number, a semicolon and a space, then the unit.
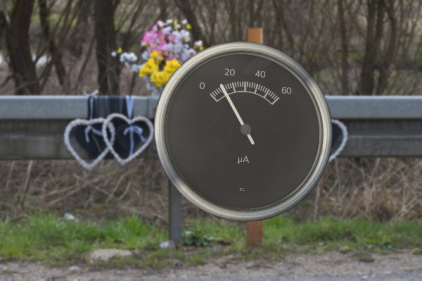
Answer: 10; µA
